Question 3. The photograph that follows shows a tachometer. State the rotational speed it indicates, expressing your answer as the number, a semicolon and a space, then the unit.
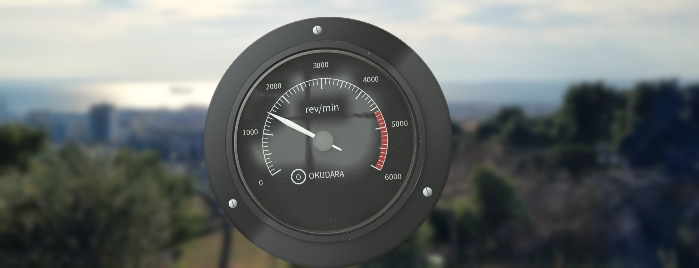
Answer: 1500; rpm
